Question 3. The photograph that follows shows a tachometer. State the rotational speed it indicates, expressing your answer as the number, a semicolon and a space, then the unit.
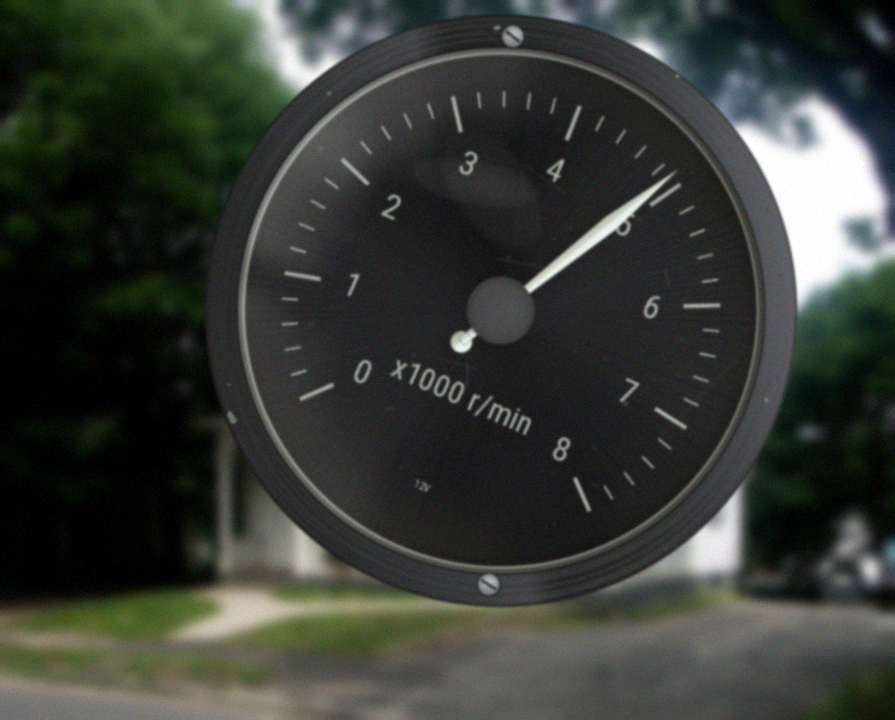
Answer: 4900; rpm
